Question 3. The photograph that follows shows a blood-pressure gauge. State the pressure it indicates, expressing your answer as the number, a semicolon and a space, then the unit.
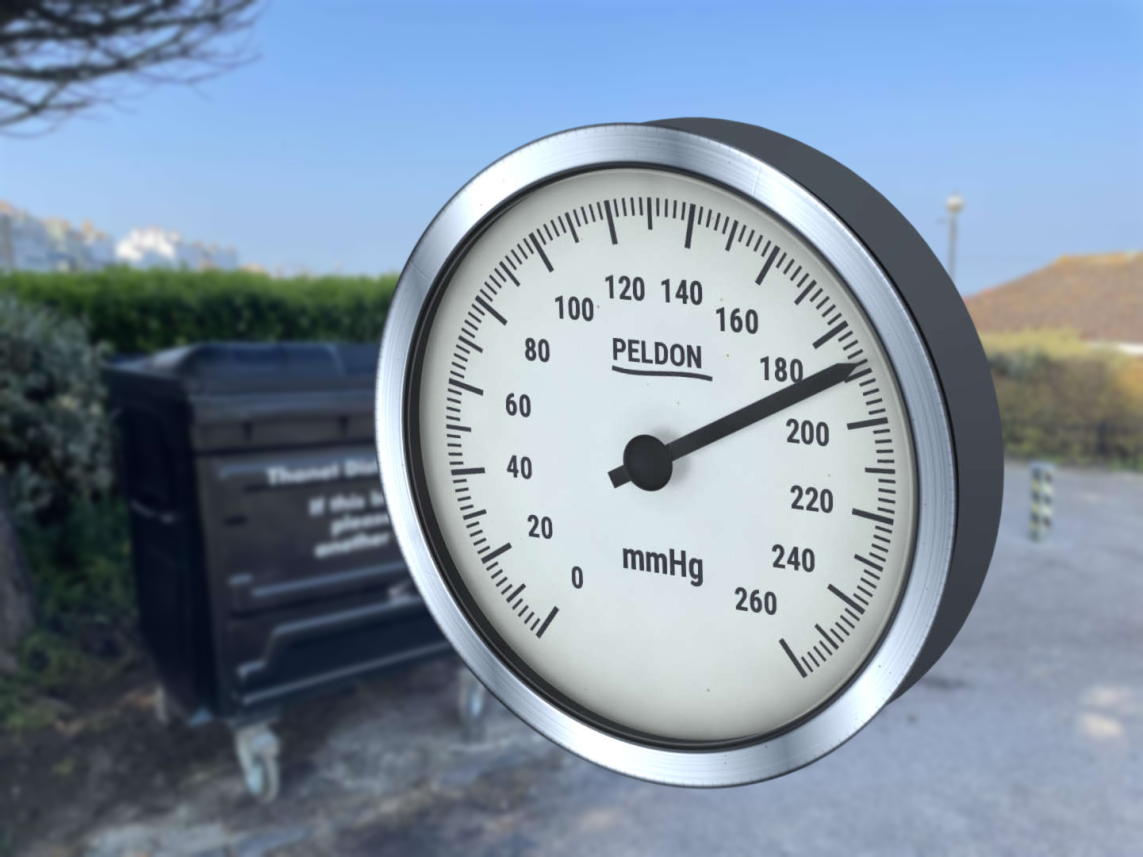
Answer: 188; mmHg
